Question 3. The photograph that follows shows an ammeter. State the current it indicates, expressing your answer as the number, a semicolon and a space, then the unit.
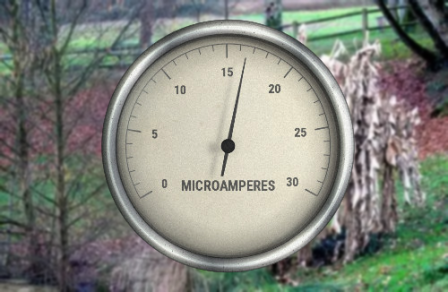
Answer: 16.5; µA
